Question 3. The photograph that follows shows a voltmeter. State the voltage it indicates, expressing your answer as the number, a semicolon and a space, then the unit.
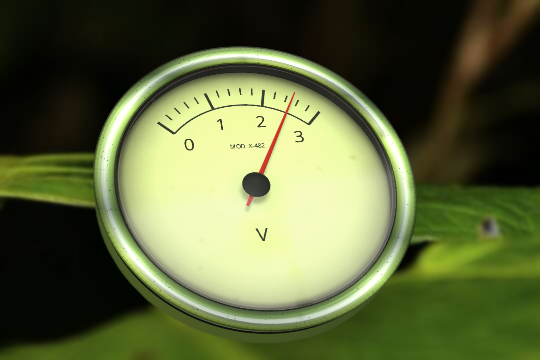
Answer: 2.5; V
